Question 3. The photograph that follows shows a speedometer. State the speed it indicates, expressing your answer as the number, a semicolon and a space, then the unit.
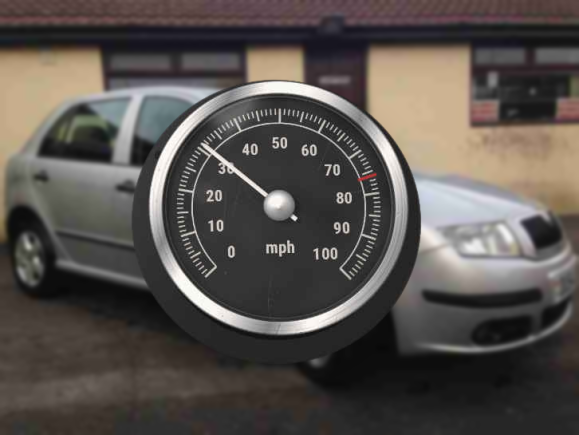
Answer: 31; mph
